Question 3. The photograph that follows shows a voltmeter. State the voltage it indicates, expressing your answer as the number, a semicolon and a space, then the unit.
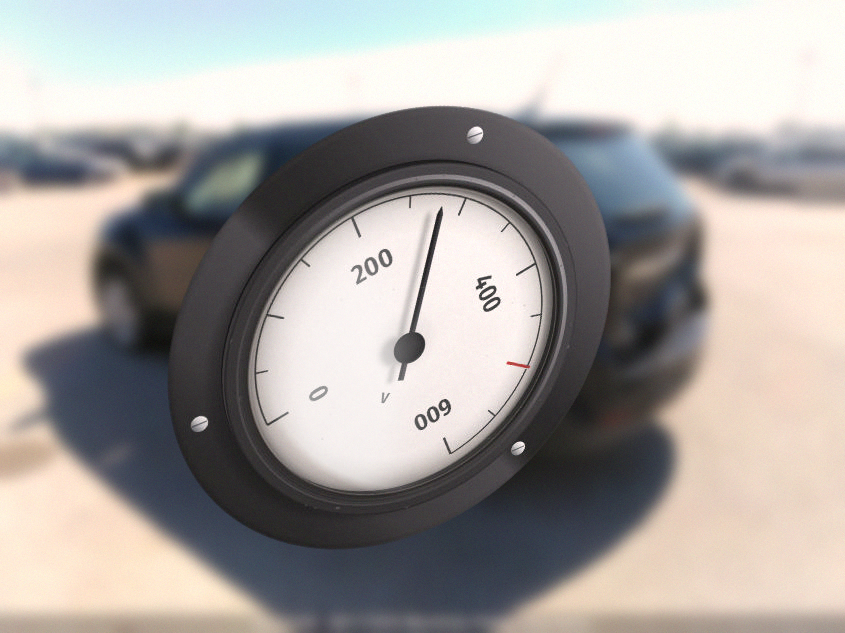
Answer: 275; V
